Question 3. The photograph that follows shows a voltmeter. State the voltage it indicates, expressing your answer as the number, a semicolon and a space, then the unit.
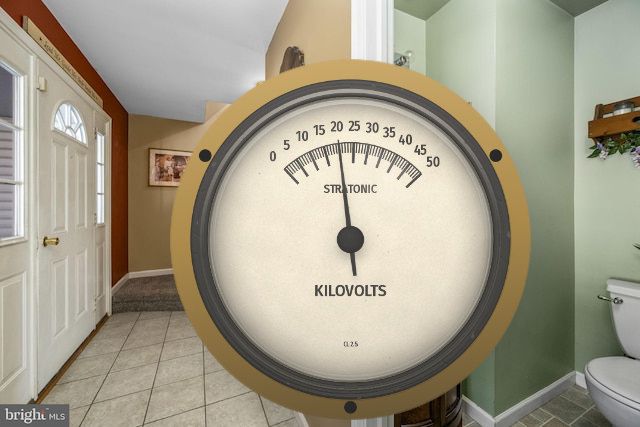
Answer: 20; kV
